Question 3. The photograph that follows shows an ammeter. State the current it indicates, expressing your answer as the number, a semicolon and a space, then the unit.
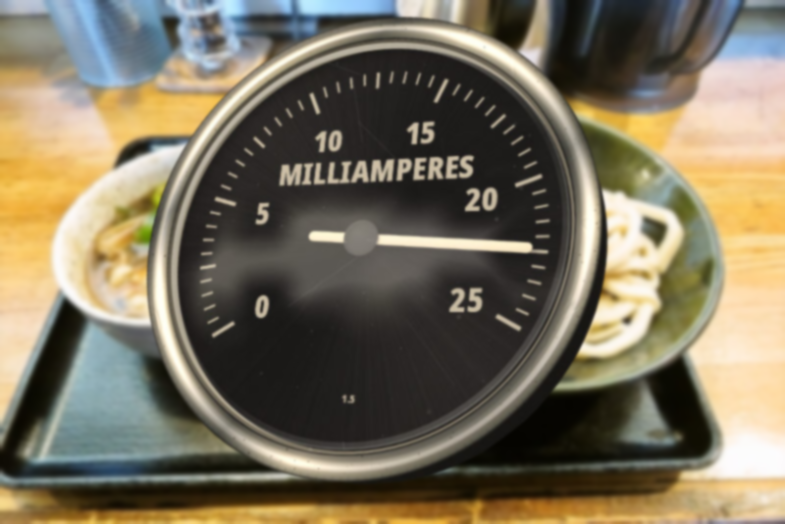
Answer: 22.5; mA
